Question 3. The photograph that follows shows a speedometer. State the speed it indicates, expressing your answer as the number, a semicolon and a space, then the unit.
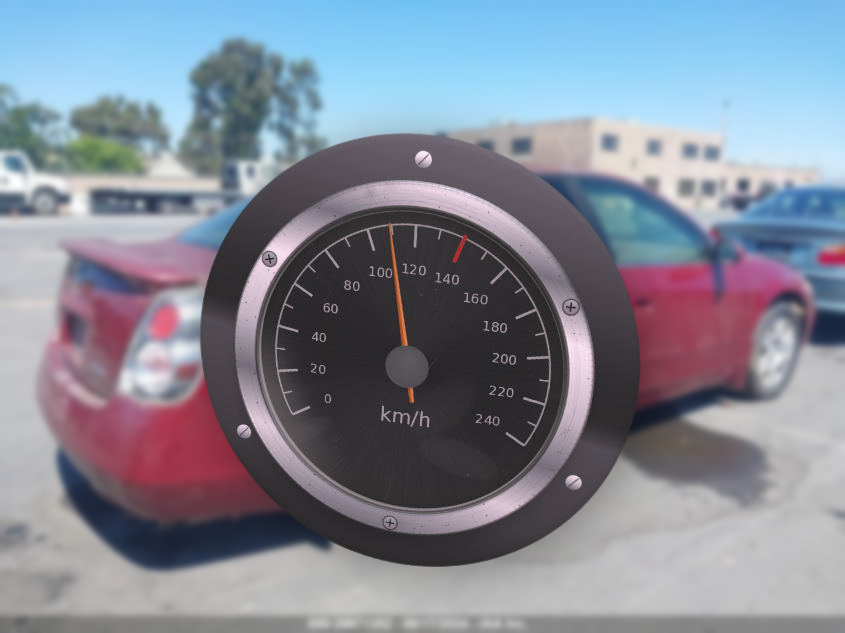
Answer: 110; km/h
